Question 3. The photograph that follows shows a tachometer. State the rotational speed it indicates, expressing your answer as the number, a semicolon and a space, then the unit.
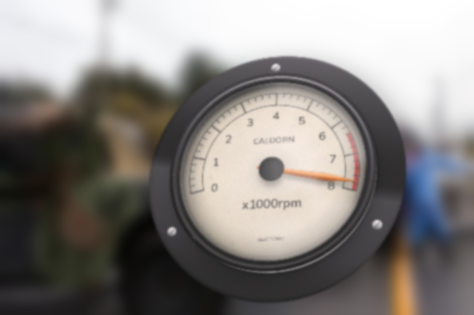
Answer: 7800; rpm
